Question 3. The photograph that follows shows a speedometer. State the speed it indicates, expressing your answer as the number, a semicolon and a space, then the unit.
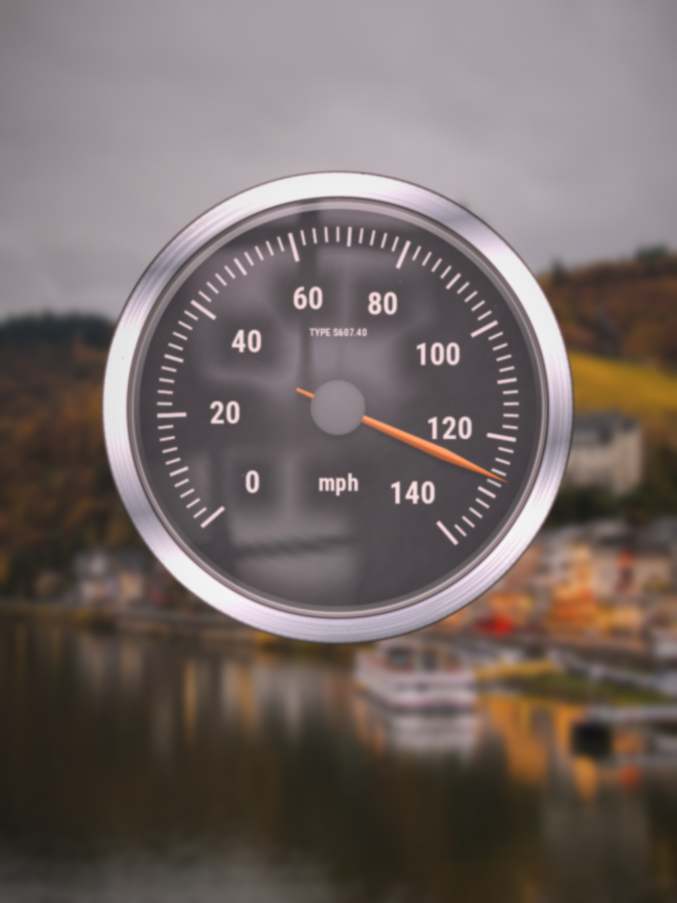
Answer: 127; mph
